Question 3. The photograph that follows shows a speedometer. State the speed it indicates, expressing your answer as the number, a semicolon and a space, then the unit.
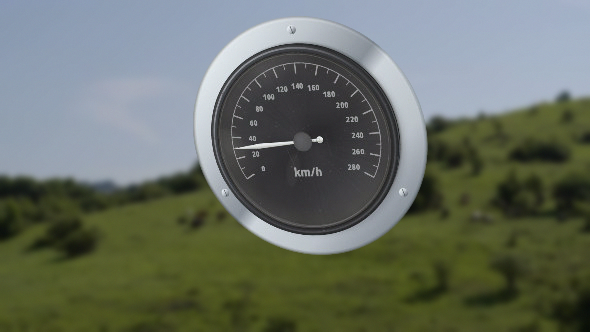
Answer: 30; km/h
